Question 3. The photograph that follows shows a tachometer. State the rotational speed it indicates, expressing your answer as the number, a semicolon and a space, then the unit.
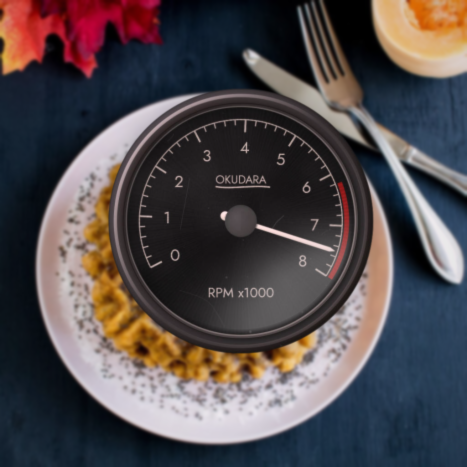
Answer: 7500; rpm
